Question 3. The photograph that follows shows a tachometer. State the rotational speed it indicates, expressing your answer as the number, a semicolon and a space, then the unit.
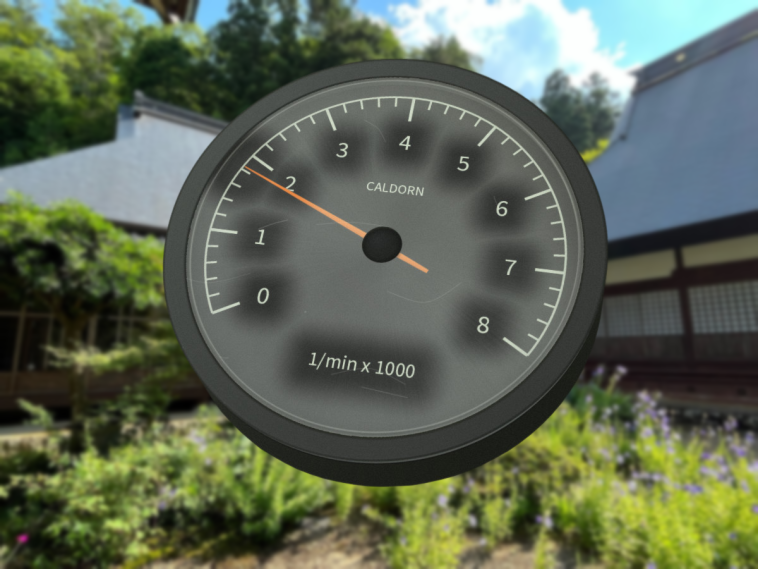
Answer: 1800; rpm
